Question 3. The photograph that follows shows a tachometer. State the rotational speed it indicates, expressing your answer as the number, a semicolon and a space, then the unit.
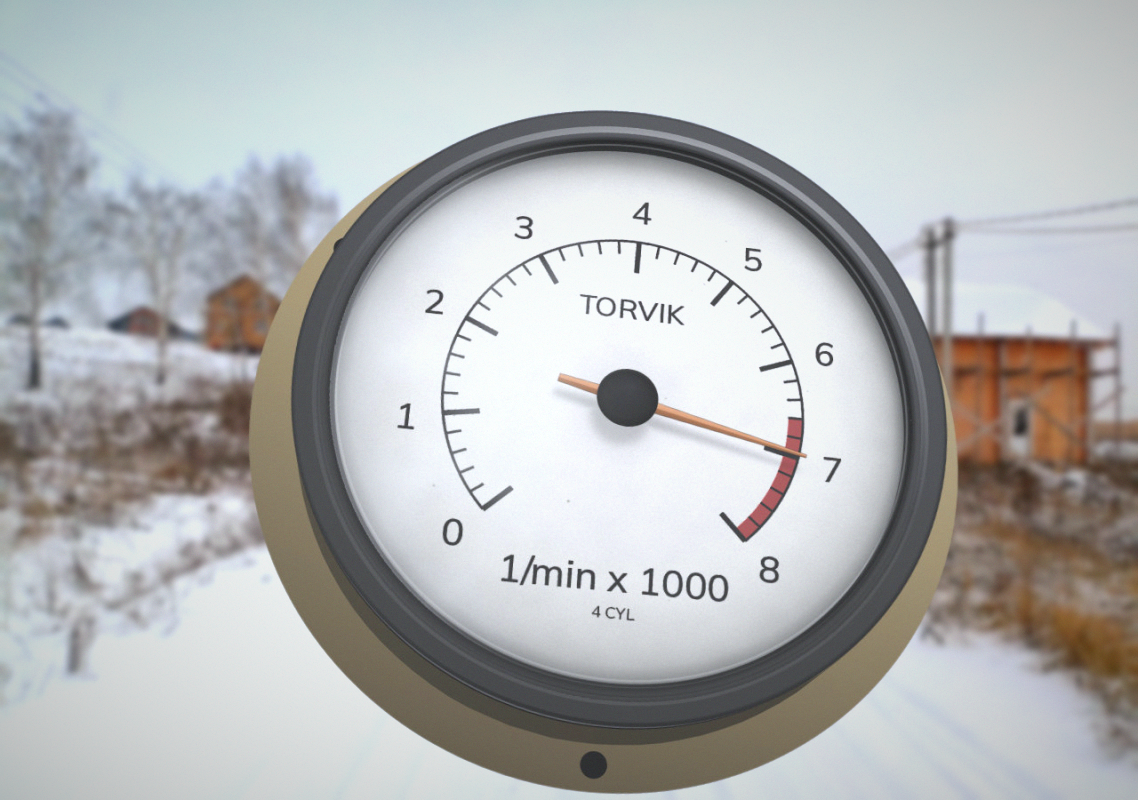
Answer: 7000; rpm
